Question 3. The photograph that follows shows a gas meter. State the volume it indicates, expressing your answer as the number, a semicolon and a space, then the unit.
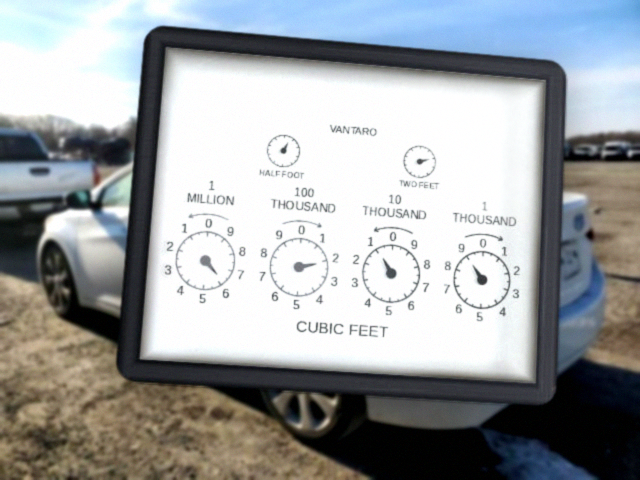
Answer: 620900; ft³
